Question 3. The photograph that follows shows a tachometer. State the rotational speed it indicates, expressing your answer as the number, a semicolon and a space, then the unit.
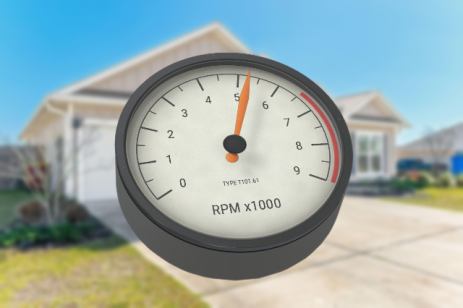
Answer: 5250; rpm
